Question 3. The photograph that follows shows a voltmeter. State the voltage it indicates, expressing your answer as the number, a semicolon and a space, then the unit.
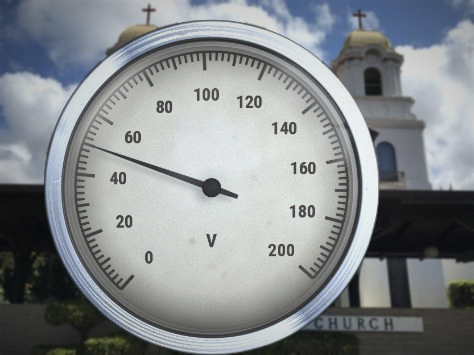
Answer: 50; V
